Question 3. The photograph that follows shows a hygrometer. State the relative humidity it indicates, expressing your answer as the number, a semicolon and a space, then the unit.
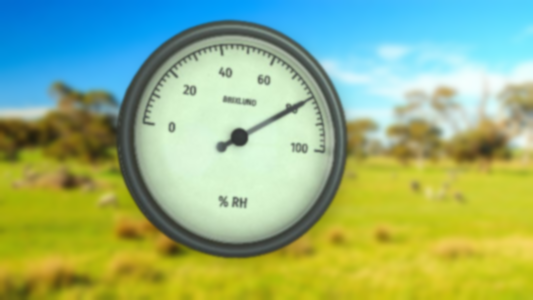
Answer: 80; %
